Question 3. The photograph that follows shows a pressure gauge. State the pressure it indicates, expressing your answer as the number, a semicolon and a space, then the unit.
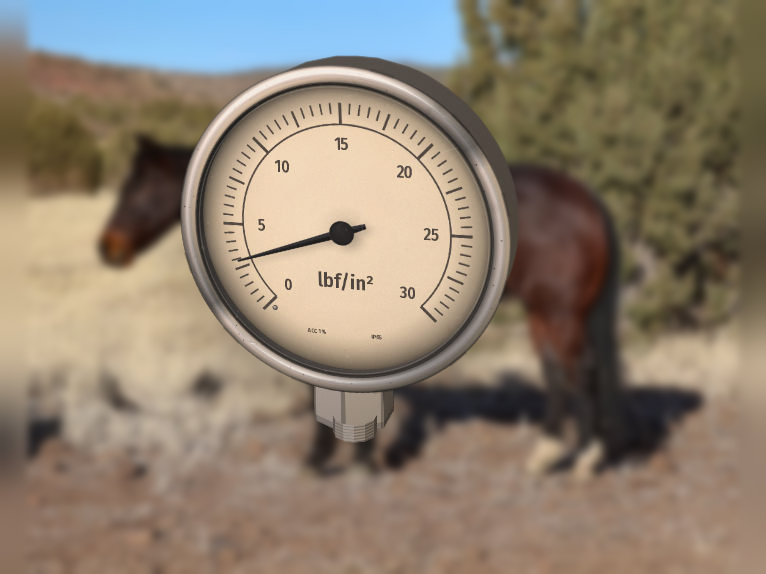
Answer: 3; psi
